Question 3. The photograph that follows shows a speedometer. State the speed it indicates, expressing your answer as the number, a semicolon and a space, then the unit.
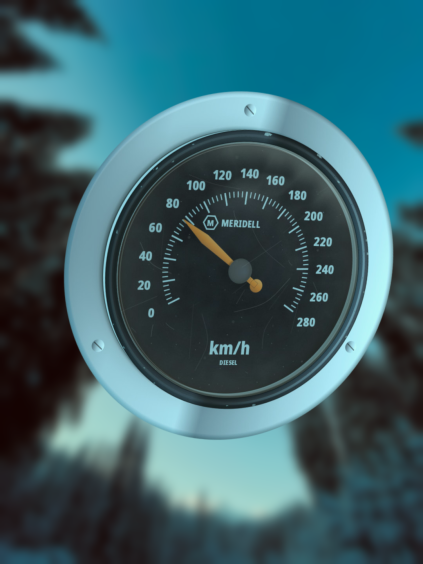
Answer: 76; km/h
